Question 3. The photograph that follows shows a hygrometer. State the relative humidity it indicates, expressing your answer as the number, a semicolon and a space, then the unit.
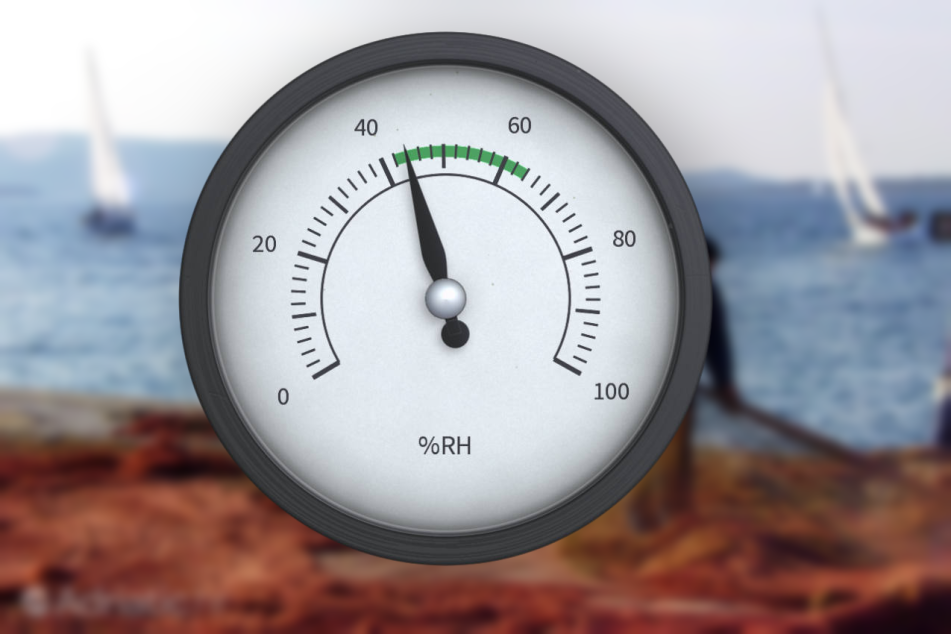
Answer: 44; %
